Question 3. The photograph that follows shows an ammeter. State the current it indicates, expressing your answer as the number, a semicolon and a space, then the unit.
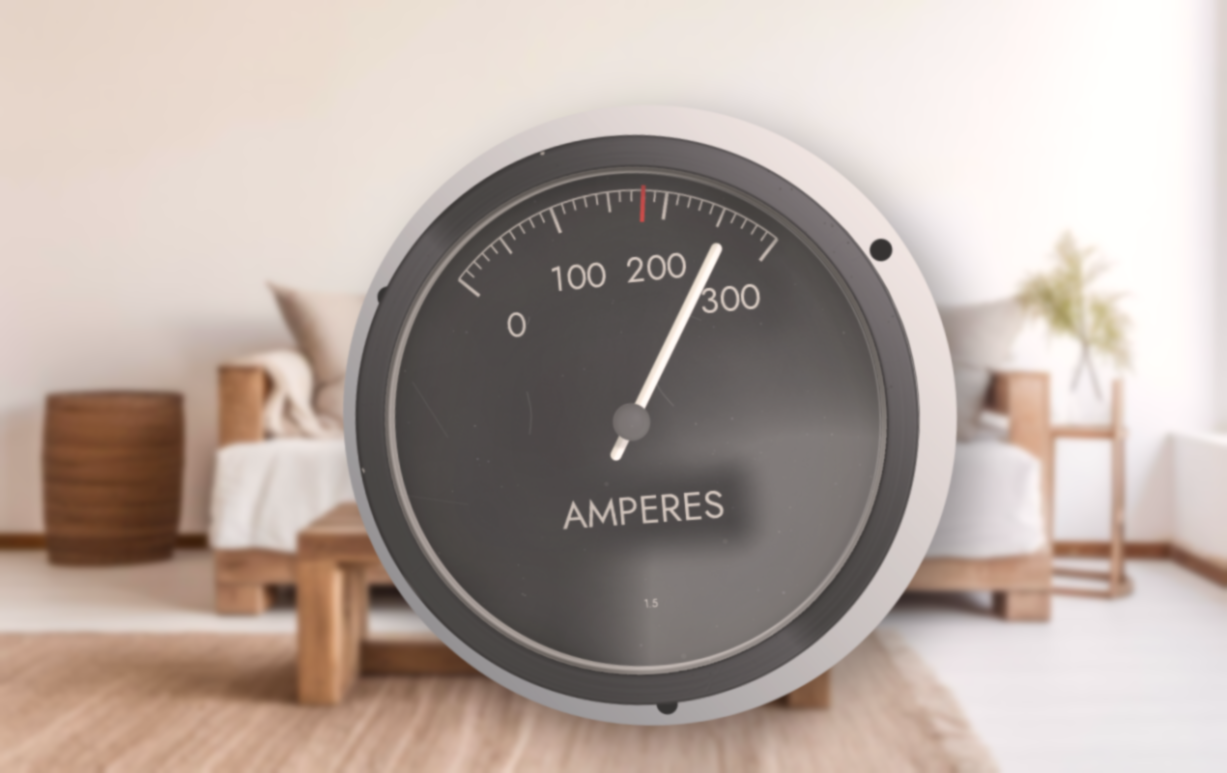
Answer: 260; A
